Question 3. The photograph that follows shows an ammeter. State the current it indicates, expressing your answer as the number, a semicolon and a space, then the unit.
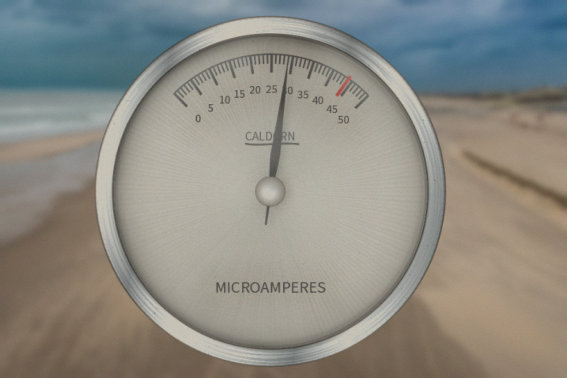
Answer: 29; µA
